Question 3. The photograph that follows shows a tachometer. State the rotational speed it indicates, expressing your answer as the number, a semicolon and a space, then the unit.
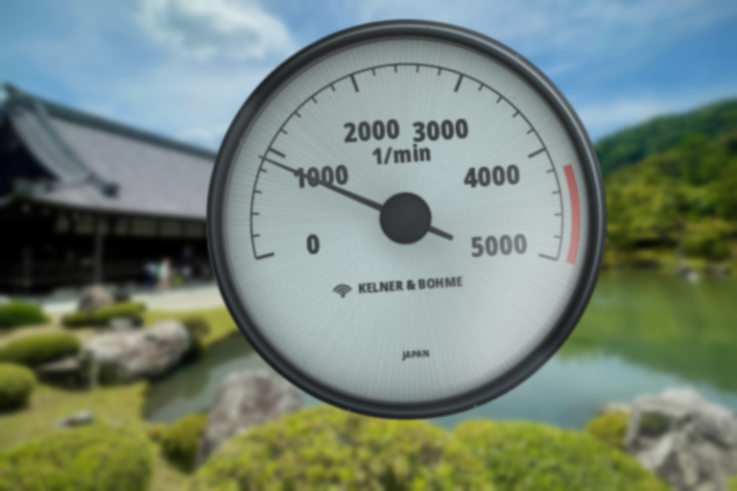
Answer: 900; rpm
